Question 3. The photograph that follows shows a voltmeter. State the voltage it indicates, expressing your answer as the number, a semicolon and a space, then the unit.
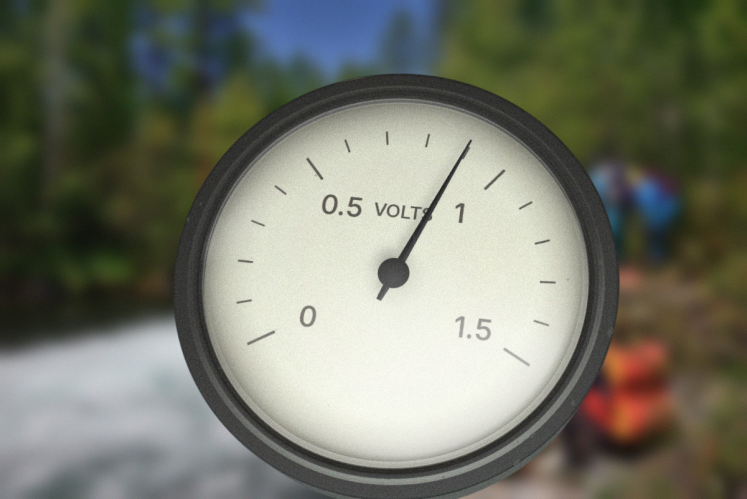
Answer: 0.9; V
